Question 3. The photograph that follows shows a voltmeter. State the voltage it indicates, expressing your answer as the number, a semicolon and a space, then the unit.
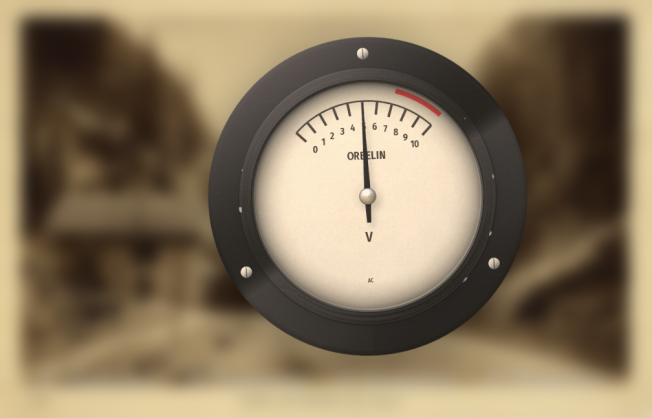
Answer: 5; V
